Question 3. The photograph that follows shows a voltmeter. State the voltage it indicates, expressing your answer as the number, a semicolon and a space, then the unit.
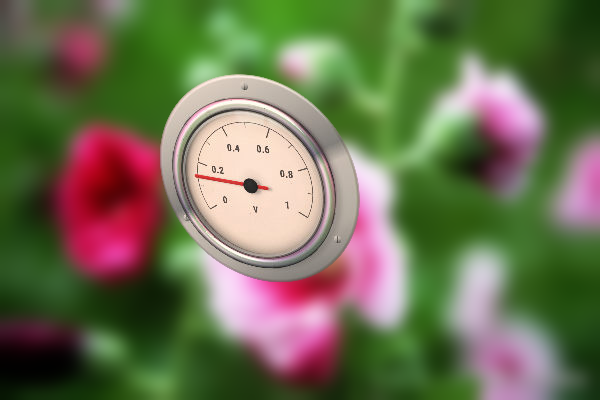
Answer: 0.15; V
